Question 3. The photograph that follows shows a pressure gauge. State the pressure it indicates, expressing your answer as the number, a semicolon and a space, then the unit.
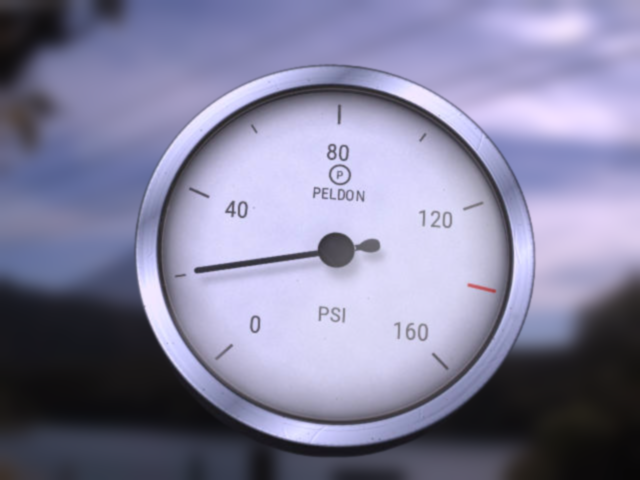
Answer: 20; psi
